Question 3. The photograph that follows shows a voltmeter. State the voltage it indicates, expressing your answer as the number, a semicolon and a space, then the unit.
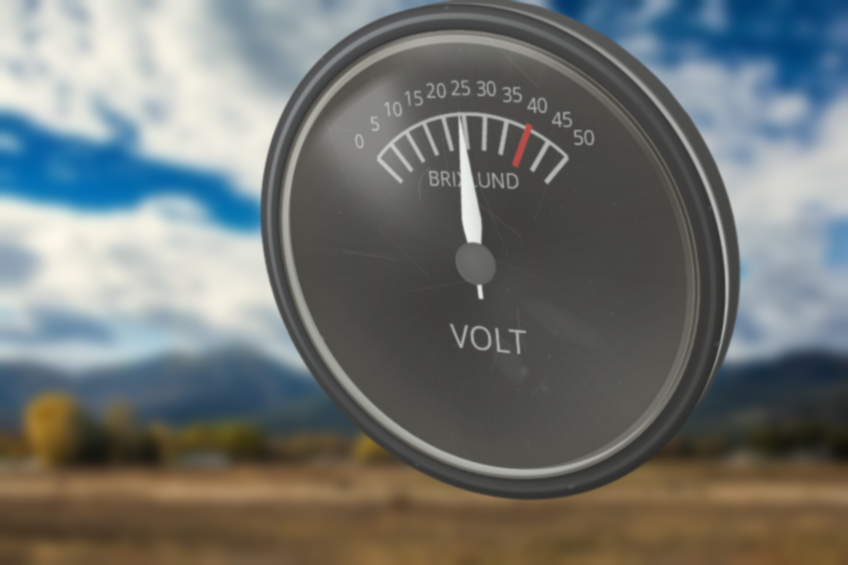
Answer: 25; V
